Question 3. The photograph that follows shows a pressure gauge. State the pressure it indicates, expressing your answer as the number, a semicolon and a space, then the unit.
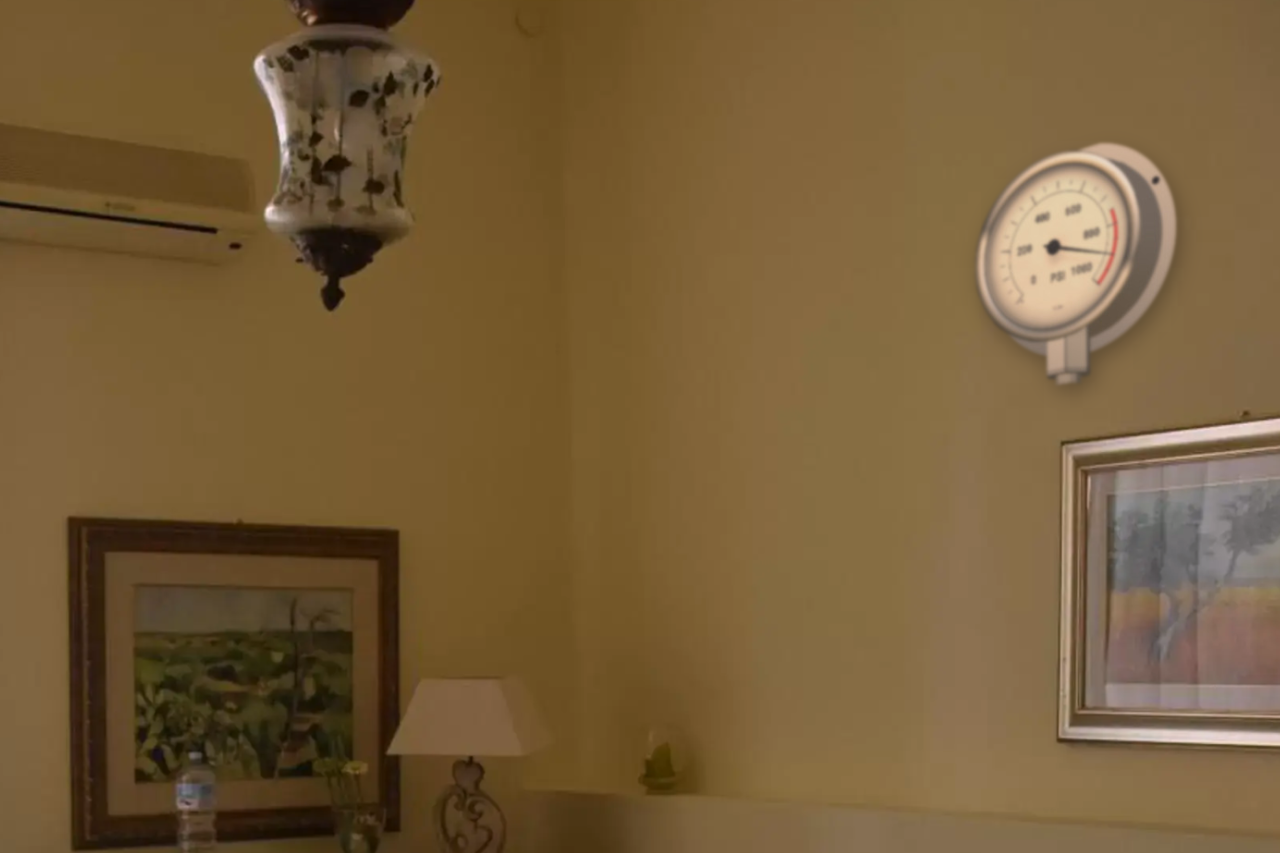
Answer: 900; psi
